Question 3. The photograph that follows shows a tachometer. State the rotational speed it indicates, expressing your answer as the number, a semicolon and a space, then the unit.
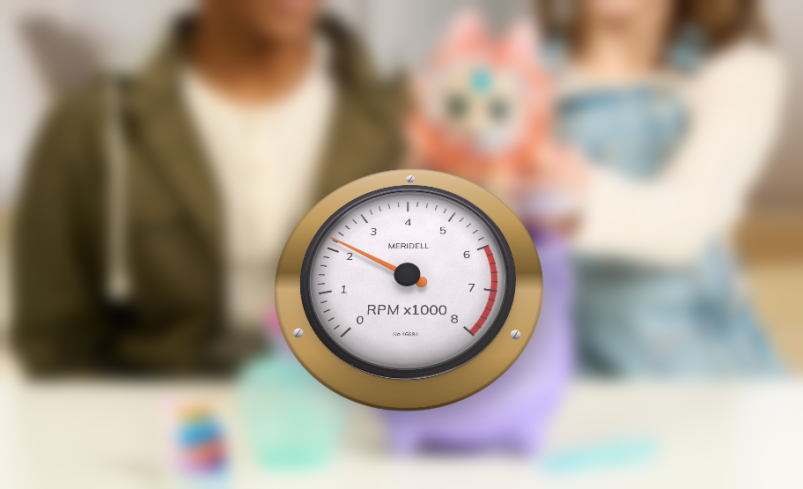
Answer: 2200; rpm
